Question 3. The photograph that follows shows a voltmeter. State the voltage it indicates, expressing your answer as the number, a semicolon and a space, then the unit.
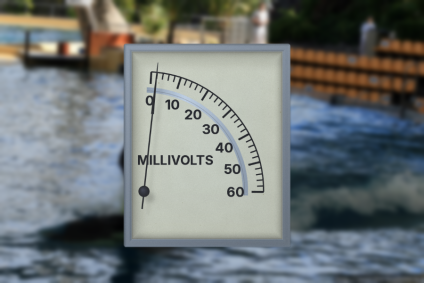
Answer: 2; mV
